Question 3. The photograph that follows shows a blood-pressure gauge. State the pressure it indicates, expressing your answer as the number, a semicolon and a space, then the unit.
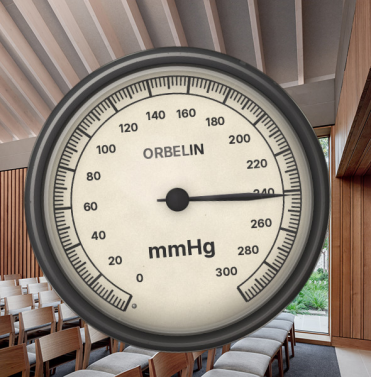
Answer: 242; mmHg
